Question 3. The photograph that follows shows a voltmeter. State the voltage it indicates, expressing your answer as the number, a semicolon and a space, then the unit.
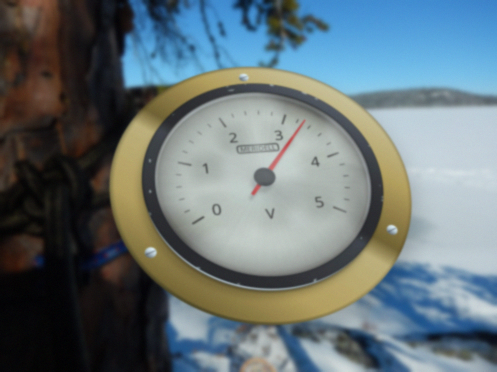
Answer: 3.3; V
